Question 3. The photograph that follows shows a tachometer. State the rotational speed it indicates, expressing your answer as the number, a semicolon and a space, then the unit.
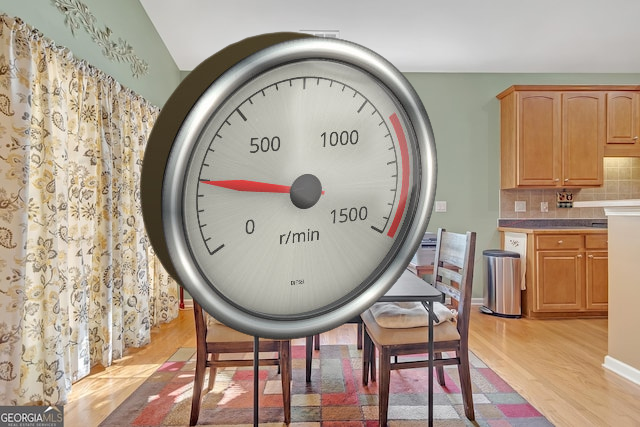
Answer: 250; rpm
